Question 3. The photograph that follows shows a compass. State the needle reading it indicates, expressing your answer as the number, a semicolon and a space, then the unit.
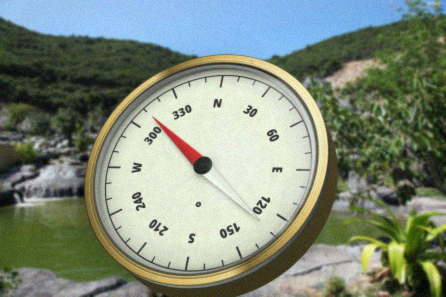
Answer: 310; °
